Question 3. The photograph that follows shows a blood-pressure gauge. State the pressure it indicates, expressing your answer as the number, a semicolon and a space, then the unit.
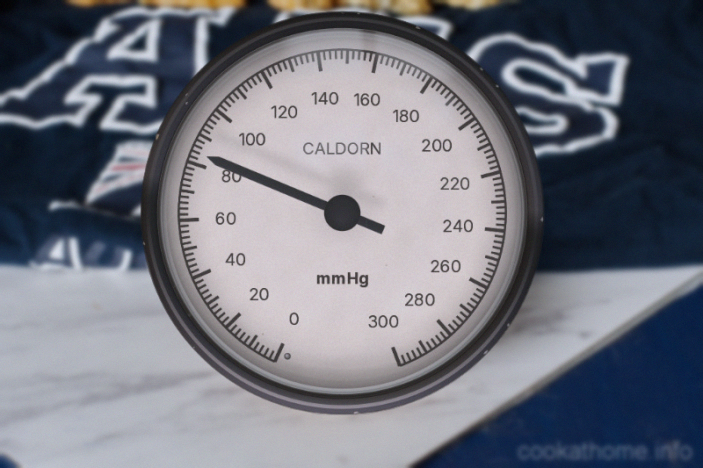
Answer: 84; mmHg
